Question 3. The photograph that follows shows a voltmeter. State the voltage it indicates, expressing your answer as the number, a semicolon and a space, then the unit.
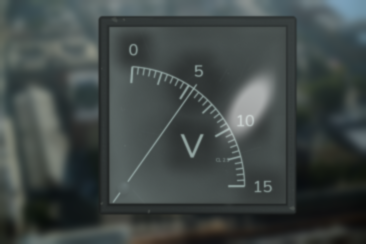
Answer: 5.5; V
